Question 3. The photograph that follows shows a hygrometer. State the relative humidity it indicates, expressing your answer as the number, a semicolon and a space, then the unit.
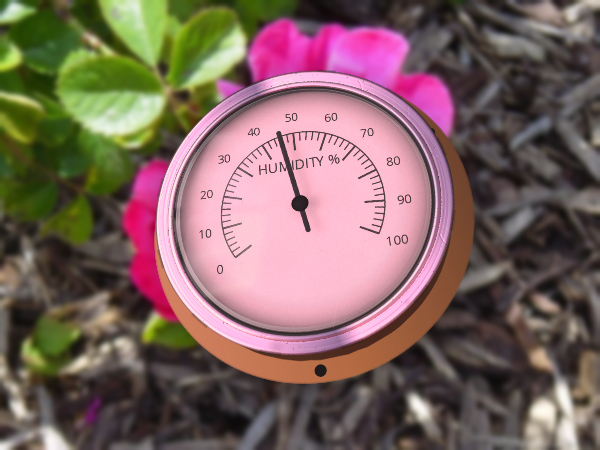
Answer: 46; %
